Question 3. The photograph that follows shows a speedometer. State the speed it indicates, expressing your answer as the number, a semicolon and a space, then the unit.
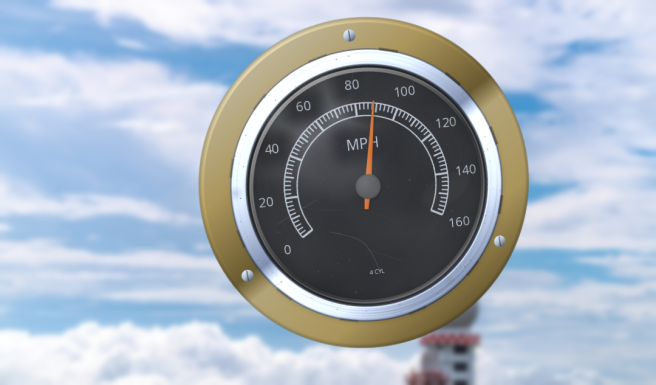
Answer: 88; mph
